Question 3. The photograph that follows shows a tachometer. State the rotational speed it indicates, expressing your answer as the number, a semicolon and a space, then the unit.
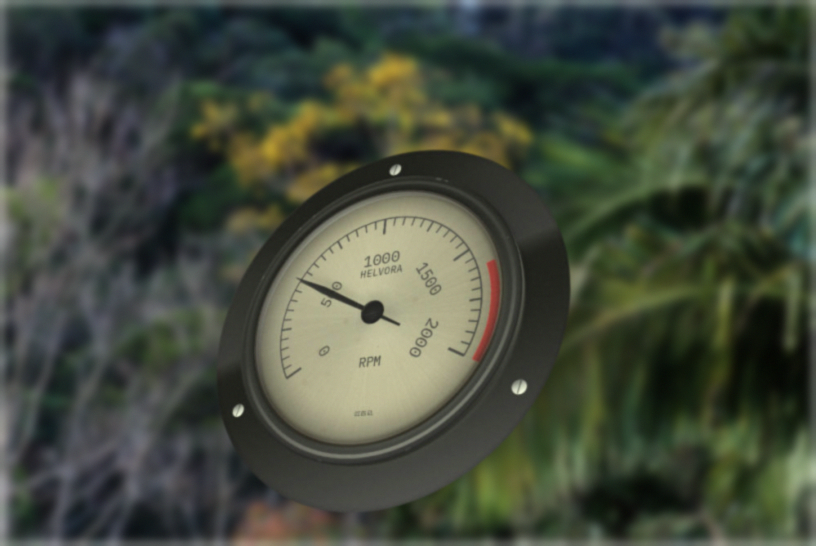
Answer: 500; rpm
